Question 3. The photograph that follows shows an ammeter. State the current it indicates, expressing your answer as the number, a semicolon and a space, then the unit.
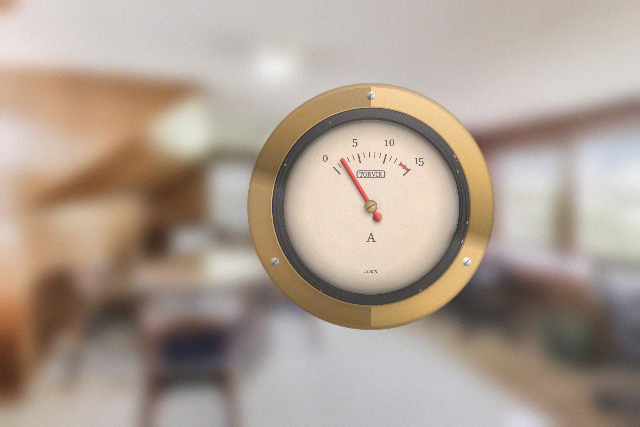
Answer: 2; A
